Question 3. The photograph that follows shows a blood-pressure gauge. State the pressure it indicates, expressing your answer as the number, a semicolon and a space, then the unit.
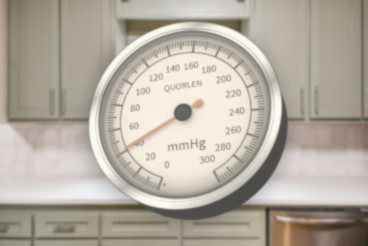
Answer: 40; mmHg
